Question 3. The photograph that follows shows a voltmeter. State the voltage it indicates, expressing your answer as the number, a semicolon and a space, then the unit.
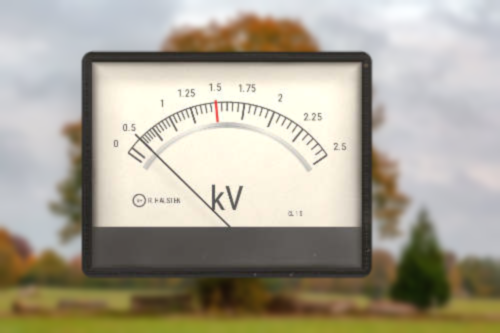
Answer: 0.5; kV
